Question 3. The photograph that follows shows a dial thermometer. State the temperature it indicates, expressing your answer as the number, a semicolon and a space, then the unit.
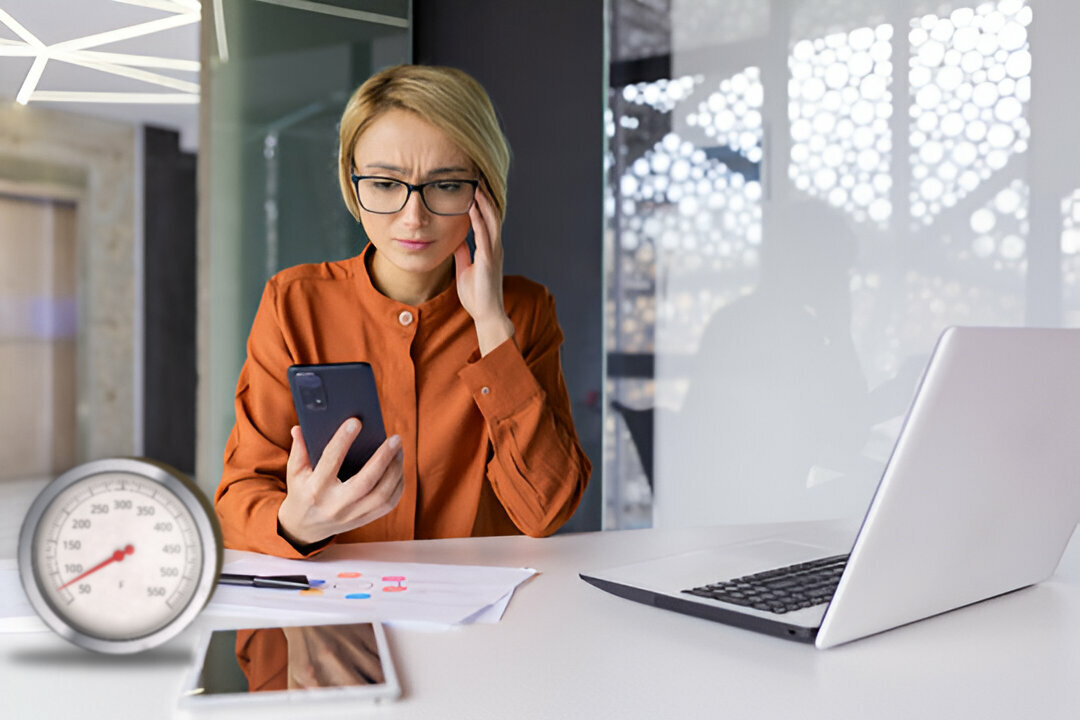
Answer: 75; °F
